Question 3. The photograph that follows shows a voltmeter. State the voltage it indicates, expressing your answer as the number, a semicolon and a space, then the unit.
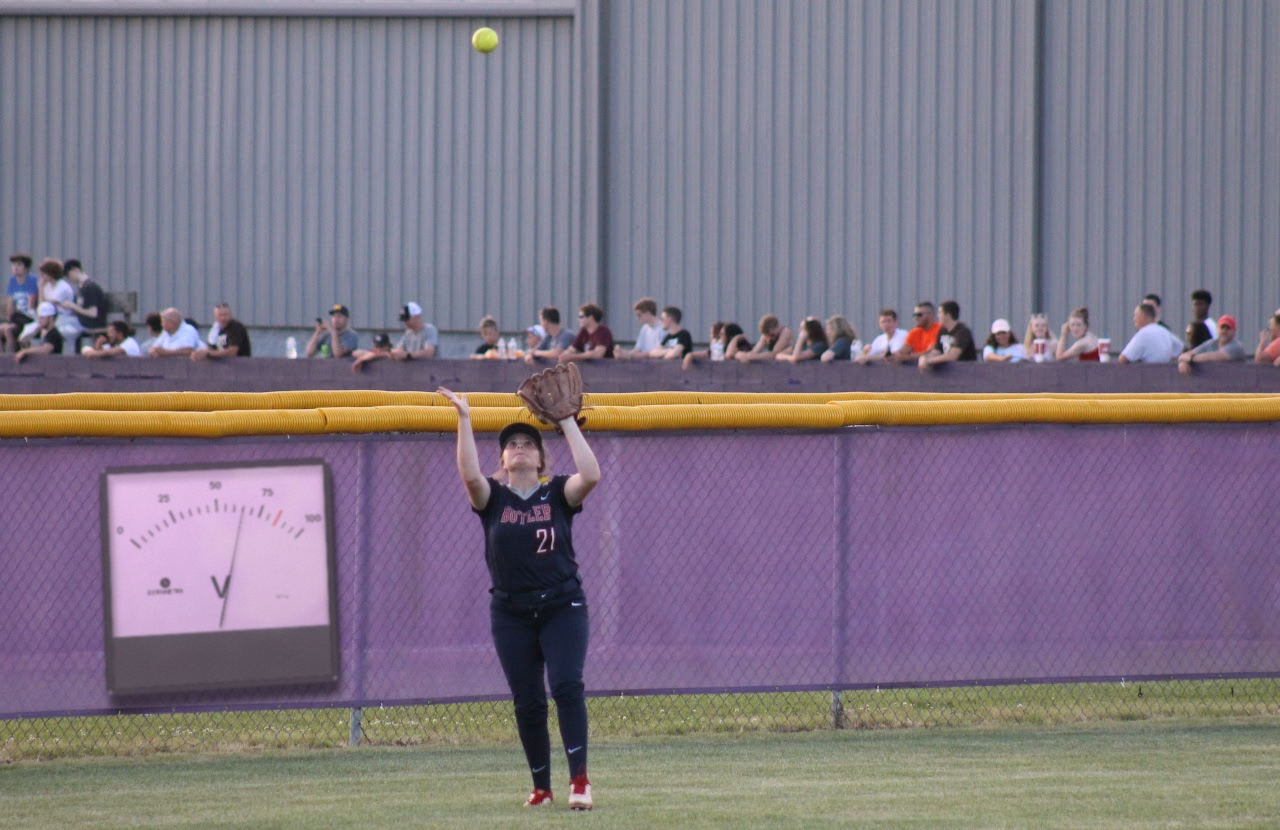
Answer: 65; V
